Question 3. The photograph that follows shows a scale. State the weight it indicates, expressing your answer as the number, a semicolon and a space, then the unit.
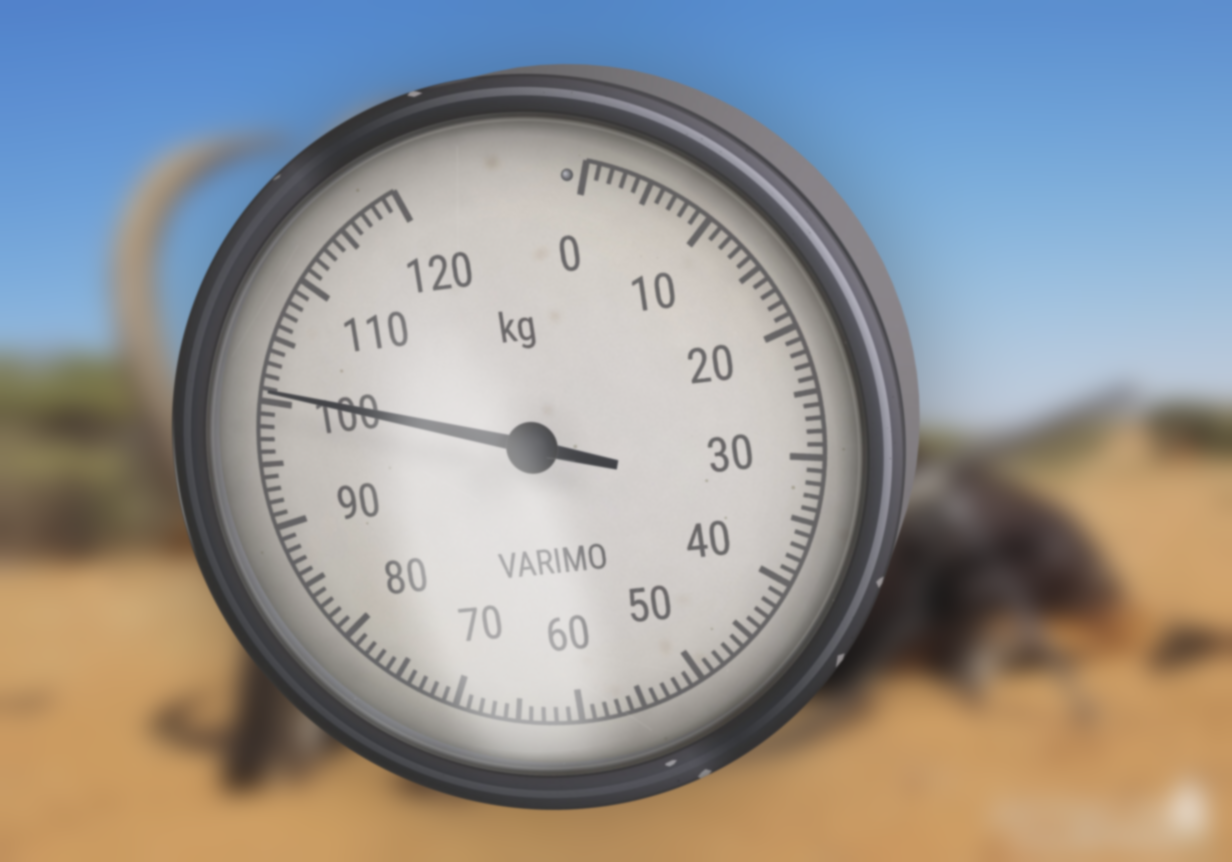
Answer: 101; kg
